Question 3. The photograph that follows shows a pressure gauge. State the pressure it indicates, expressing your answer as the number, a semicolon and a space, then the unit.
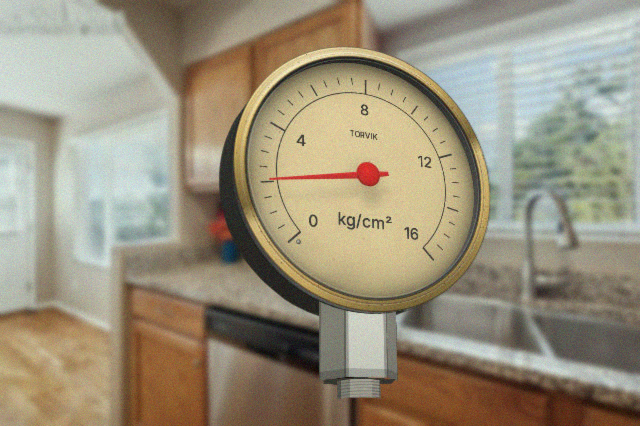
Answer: 2; kg/cm²
